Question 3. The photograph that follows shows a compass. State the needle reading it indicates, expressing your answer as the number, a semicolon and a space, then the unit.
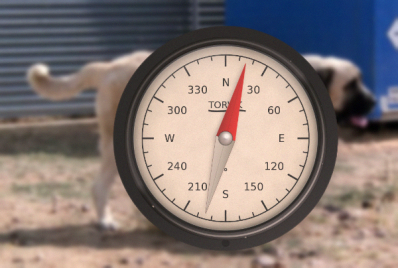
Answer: 15; °
